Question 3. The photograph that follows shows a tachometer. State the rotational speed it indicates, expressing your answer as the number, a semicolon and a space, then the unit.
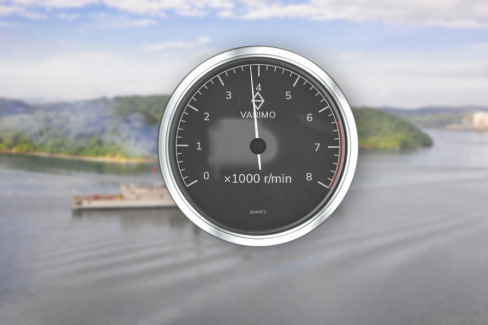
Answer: 3800; rpm
